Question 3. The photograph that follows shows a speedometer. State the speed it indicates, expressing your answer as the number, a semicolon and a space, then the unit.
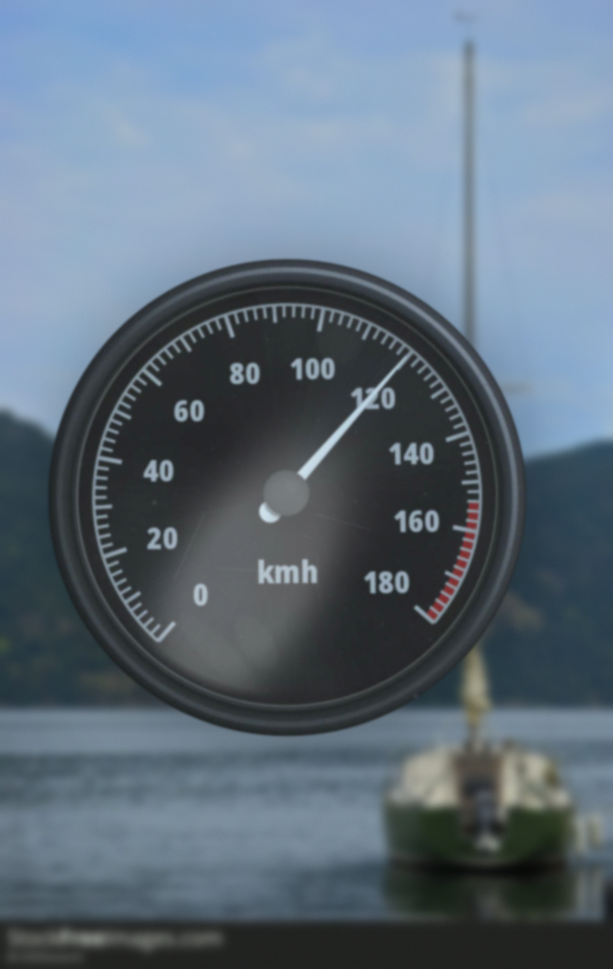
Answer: 120; km/h
